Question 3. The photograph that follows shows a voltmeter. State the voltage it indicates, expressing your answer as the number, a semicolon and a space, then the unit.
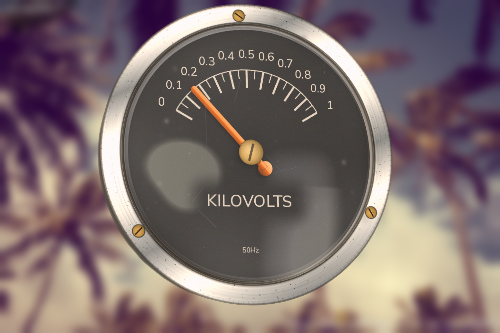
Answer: 0.15; kV
